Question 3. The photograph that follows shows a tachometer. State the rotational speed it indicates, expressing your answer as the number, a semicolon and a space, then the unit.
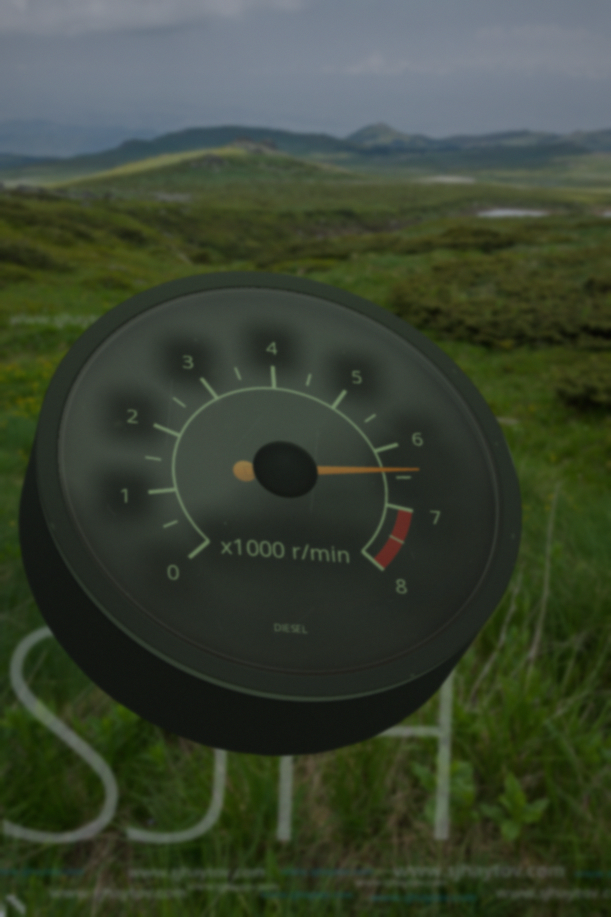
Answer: 6500; rpm
